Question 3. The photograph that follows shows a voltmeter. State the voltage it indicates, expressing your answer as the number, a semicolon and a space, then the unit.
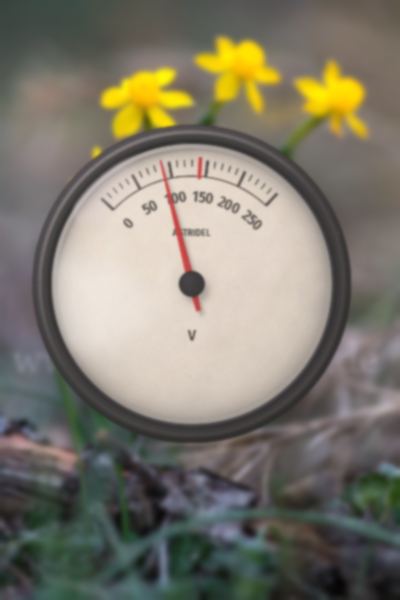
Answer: 90; V
